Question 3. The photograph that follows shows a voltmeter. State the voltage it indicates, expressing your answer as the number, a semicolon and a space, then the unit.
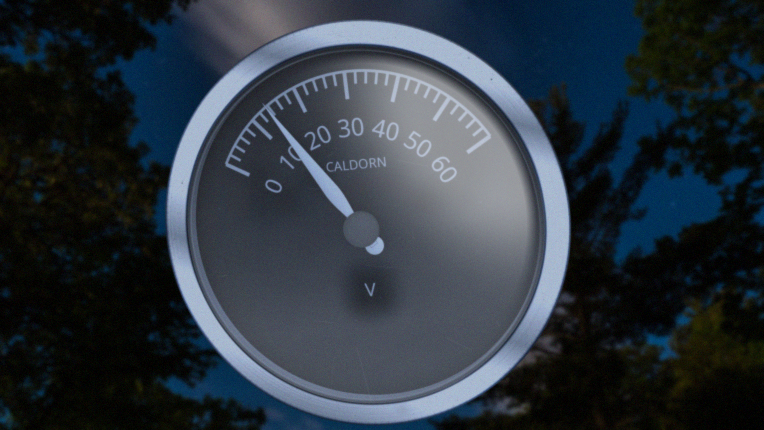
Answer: 14; V
